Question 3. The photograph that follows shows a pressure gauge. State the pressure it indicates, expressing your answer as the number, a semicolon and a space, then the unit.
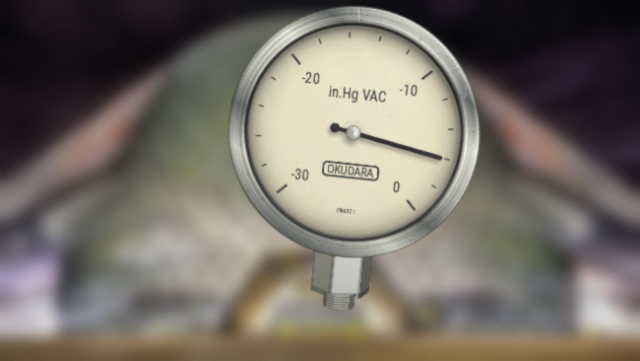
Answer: -4; inHg
